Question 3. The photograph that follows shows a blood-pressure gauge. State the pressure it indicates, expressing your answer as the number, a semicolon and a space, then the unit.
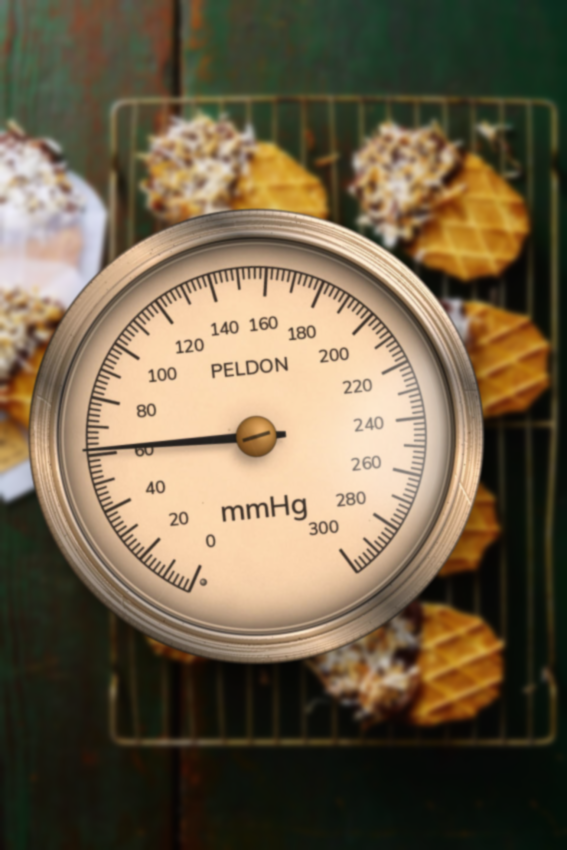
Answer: 62; mmHg
